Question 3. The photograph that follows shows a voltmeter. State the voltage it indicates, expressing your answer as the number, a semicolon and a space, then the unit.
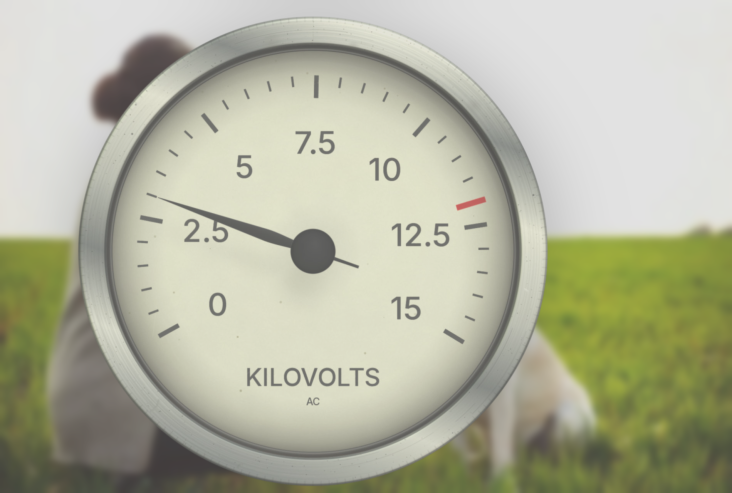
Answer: 3; kV
